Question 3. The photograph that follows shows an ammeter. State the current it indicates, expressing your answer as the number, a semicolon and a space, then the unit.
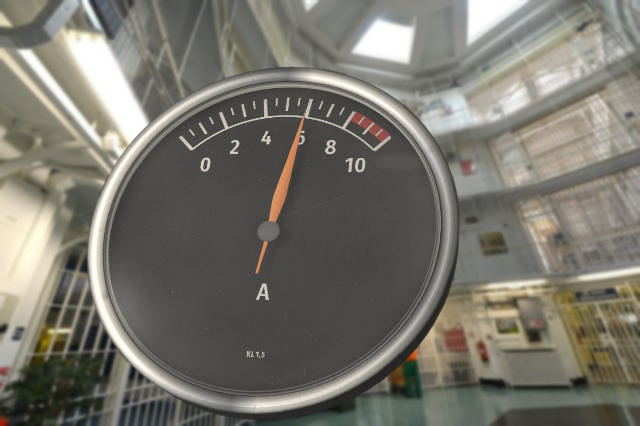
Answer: 6; A
